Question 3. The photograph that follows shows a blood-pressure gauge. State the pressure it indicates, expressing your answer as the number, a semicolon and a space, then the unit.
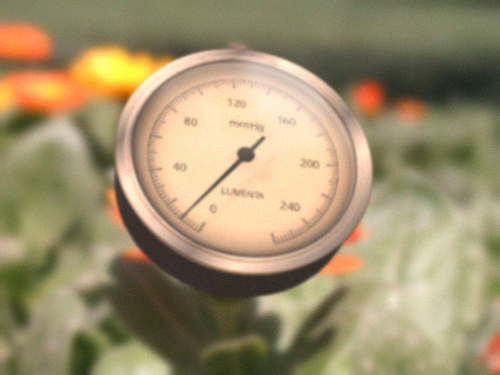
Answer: 10; mmHg
